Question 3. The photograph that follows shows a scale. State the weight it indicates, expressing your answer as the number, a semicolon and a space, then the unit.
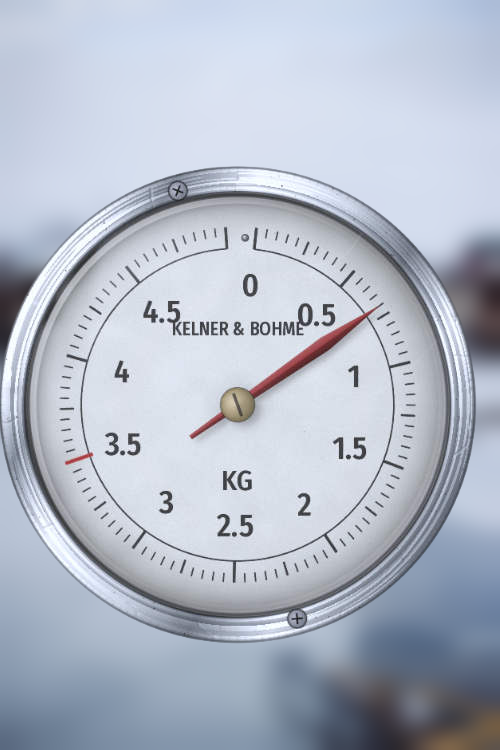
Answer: 0.7; kg
